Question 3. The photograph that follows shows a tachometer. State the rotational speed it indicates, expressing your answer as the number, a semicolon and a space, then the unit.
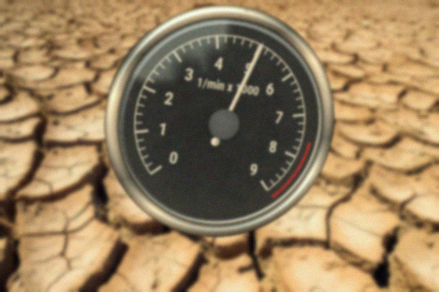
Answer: 5000; rpm
